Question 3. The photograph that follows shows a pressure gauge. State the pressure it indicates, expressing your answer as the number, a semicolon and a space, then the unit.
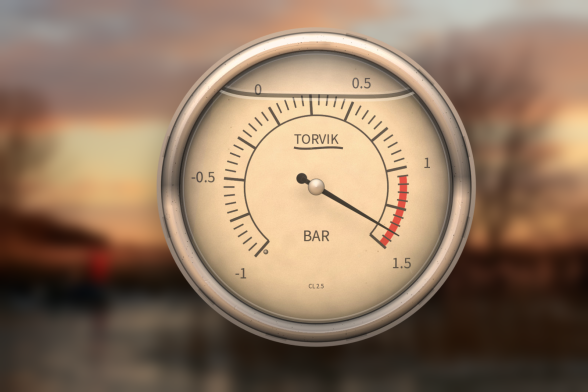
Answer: 1.4; bar
